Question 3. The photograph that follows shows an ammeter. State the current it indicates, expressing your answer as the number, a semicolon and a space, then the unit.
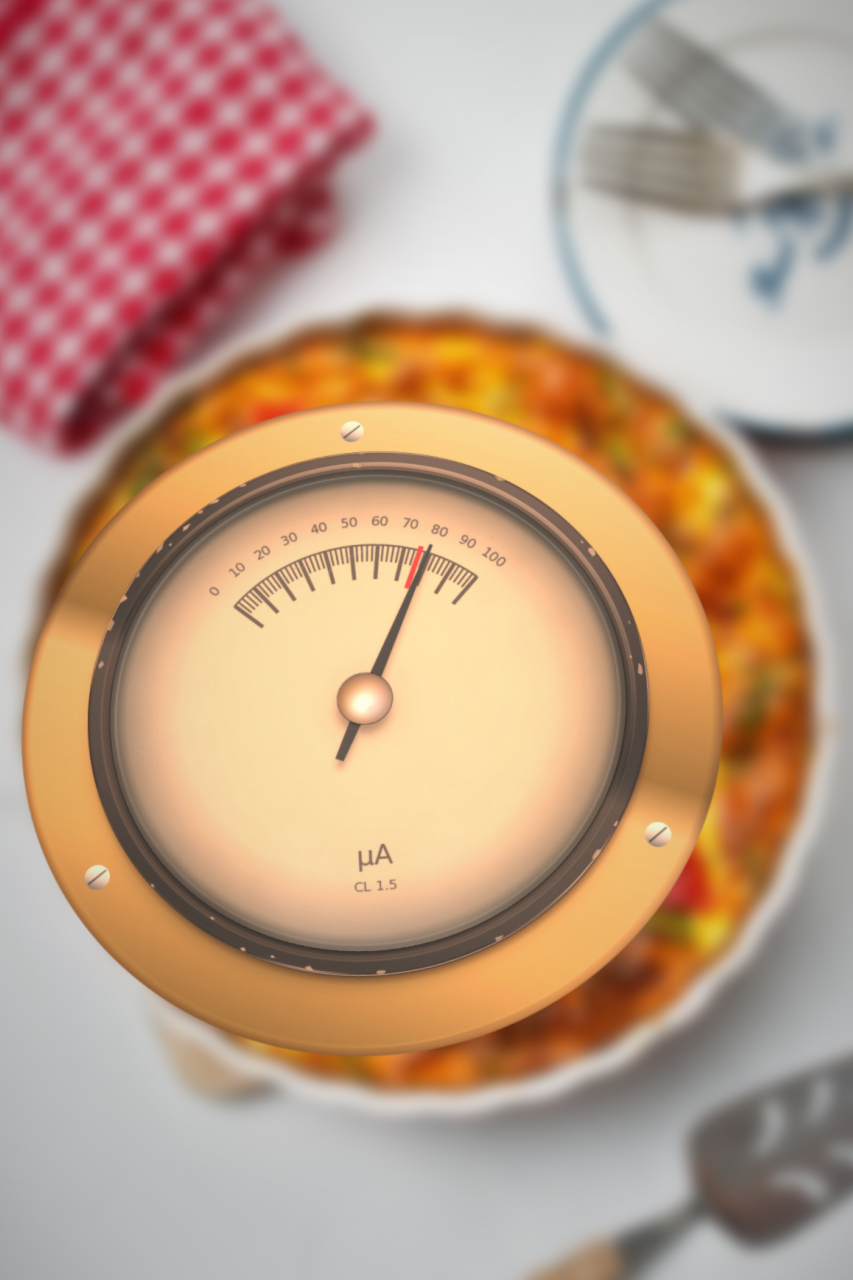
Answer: 80; µA
